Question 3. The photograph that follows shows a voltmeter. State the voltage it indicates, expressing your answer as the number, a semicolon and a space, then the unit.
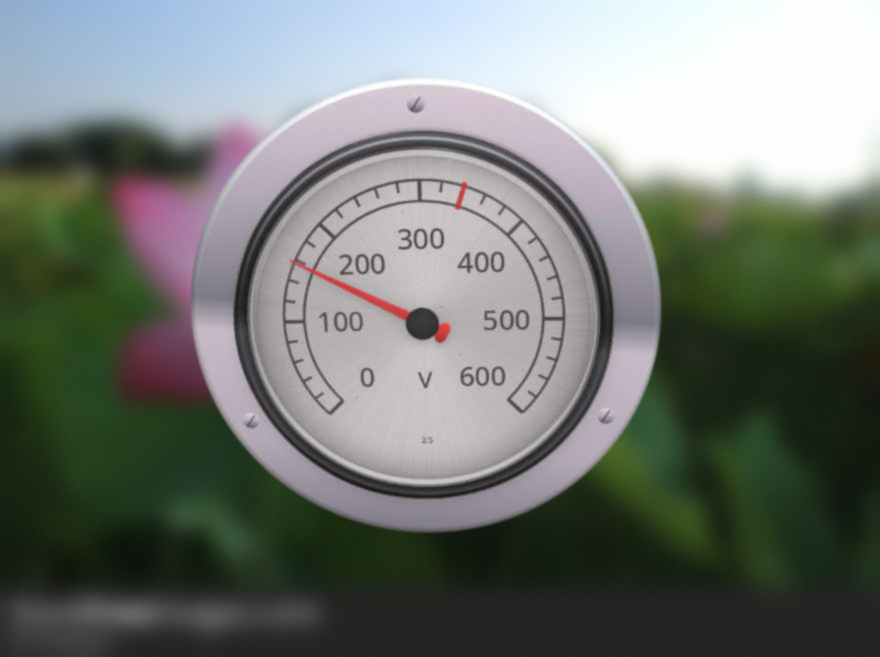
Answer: 160; V
